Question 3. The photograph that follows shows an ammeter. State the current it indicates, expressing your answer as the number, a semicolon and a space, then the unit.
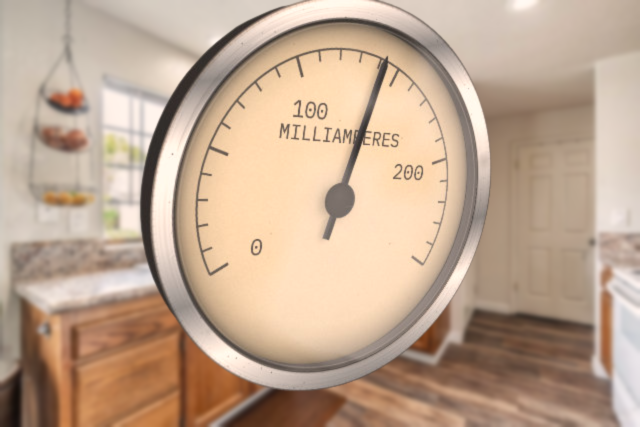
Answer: 140; mA
